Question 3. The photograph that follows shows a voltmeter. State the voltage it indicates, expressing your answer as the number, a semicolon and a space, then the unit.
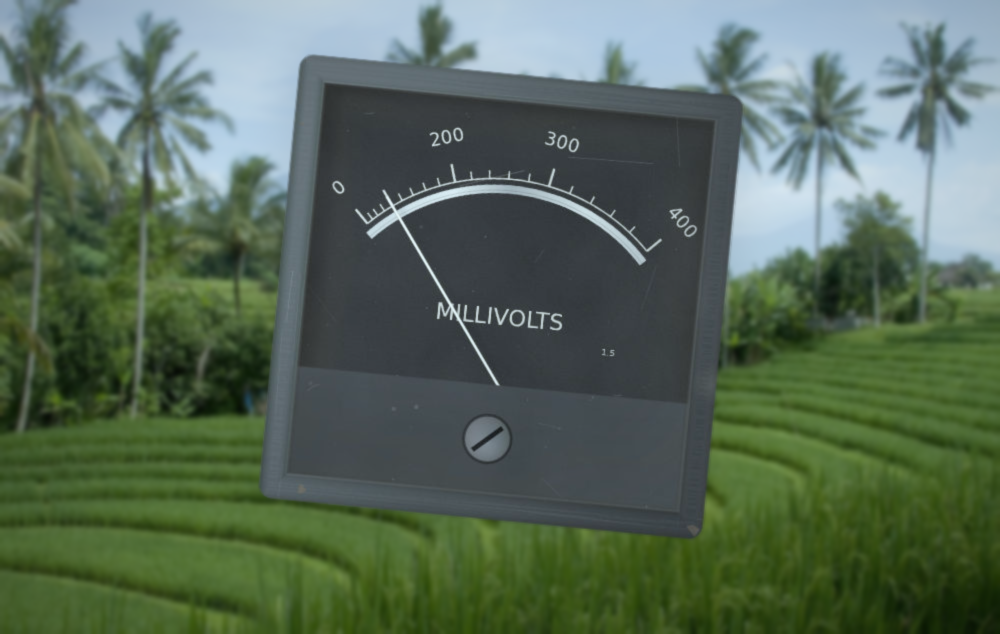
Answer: 100; mV
